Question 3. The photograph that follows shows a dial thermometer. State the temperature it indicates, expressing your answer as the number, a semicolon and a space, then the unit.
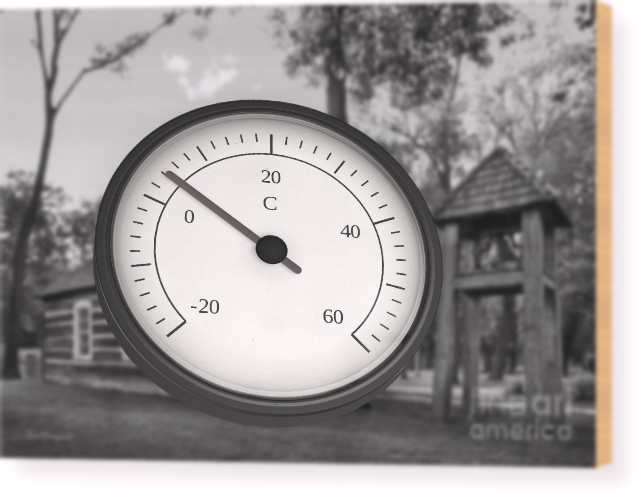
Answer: 4; °C
